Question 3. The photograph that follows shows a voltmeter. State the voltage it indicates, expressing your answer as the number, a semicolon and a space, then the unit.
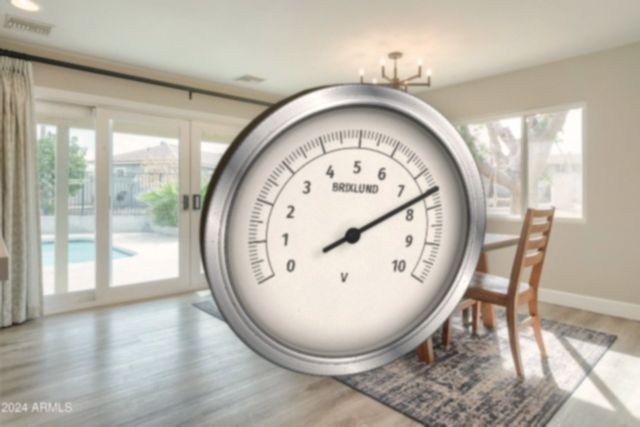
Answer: 7.5; V
